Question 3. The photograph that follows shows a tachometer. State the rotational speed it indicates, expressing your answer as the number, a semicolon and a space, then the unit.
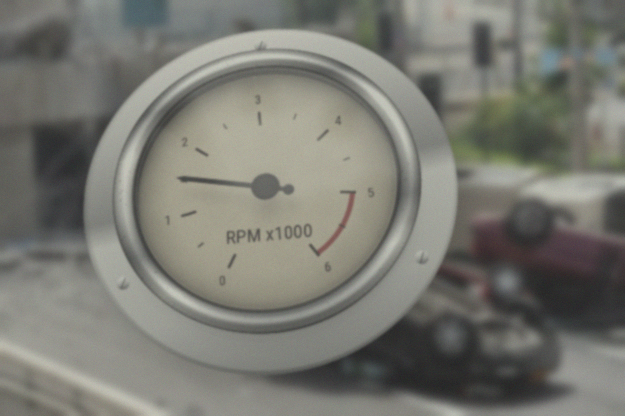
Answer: 1500; rpm
